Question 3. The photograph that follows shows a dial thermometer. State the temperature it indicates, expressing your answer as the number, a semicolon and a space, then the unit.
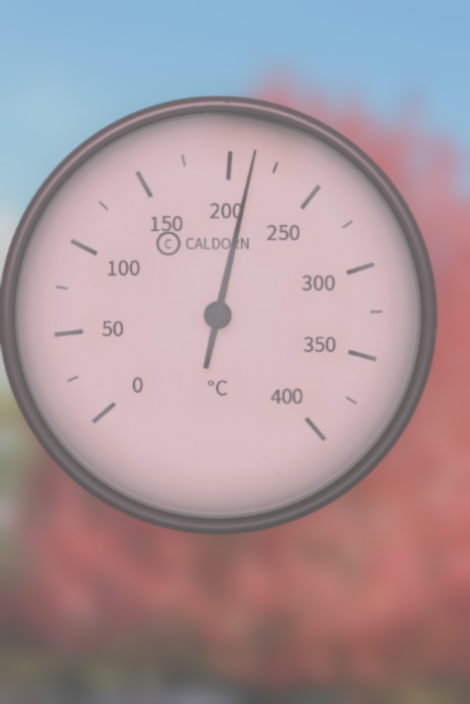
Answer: 212.5; °C
